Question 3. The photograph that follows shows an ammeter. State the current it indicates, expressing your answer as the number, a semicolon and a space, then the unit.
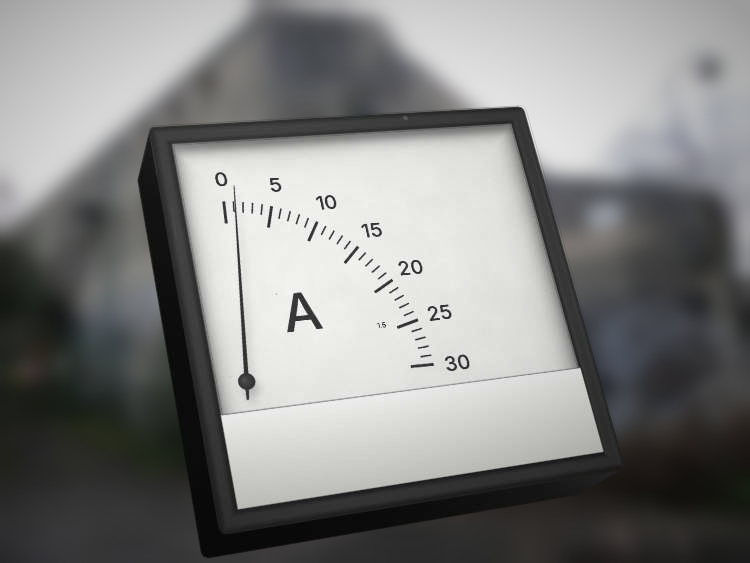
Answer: 1; A
